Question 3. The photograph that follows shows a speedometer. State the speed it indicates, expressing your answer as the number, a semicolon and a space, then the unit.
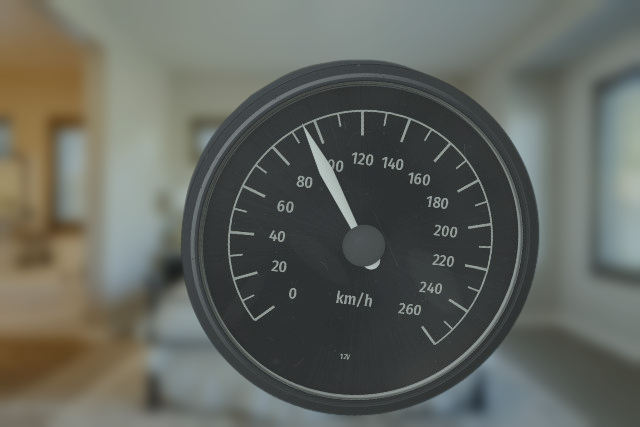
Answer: 95; km/h
